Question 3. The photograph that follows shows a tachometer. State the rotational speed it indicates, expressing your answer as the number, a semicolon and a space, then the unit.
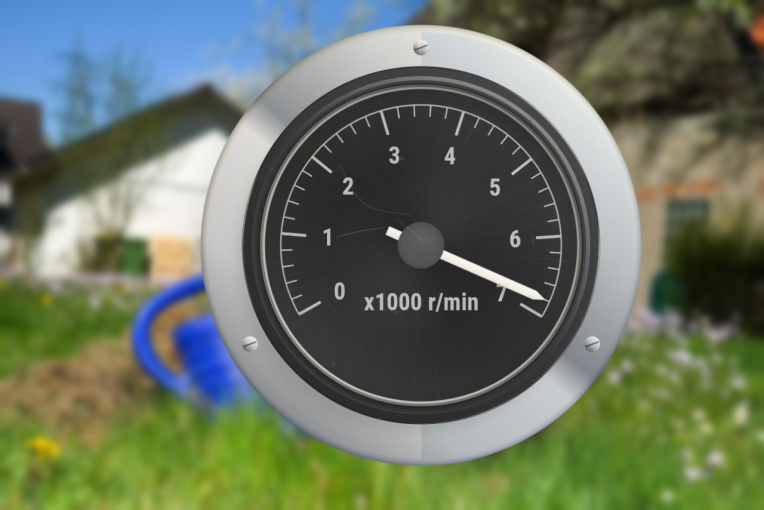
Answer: 6800; rpm
